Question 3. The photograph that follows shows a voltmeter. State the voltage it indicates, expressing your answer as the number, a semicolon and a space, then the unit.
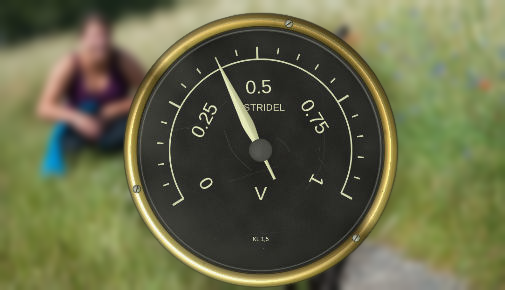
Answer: 0.4; V
